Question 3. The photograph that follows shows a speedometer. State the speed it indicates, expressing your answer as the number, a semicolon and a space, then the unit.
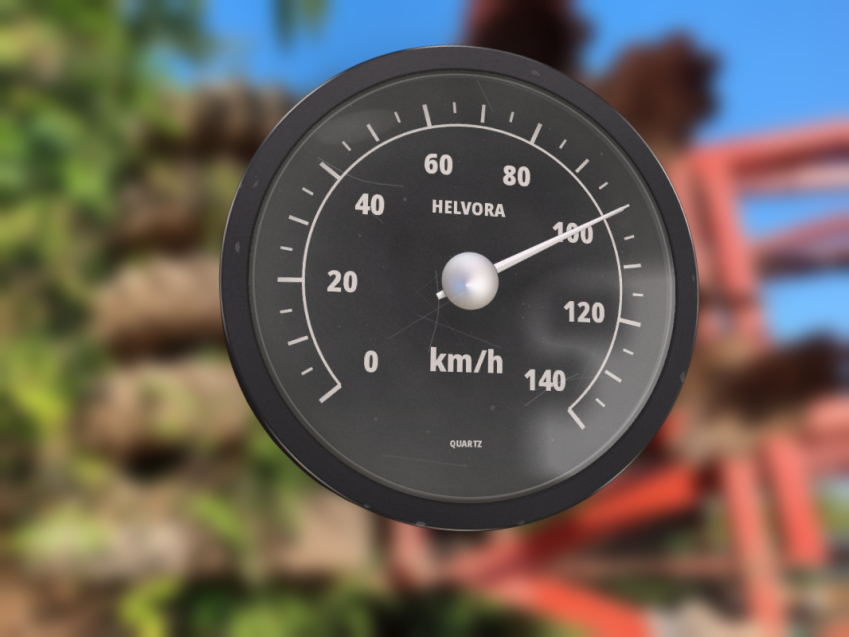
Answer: 100; km/h
